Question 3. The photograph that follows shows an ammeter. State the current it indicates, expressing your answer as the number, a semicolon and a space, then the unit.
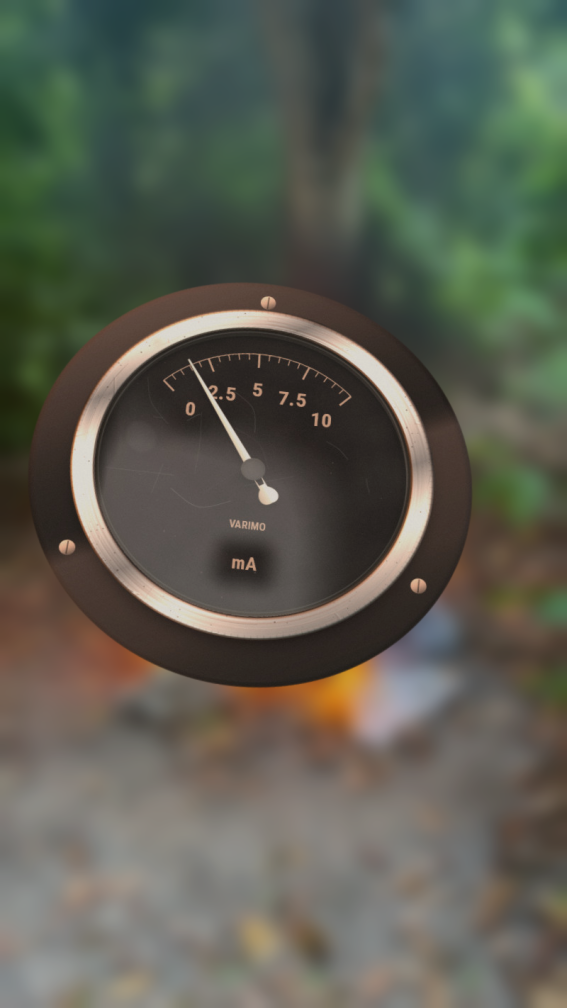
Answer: 1.5; mA
